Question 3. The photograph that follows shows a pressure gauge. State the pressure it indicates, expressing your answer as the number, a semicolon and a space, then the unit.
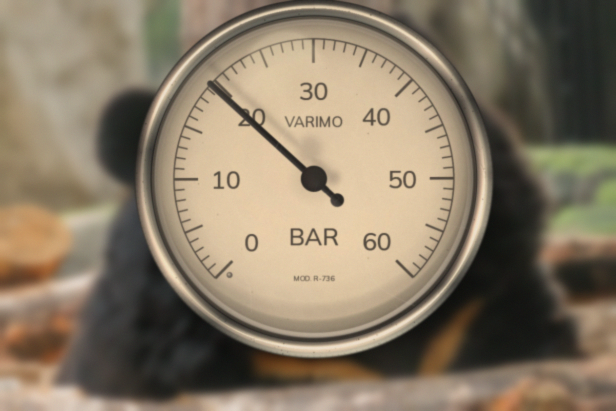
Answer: 19.5; bar
